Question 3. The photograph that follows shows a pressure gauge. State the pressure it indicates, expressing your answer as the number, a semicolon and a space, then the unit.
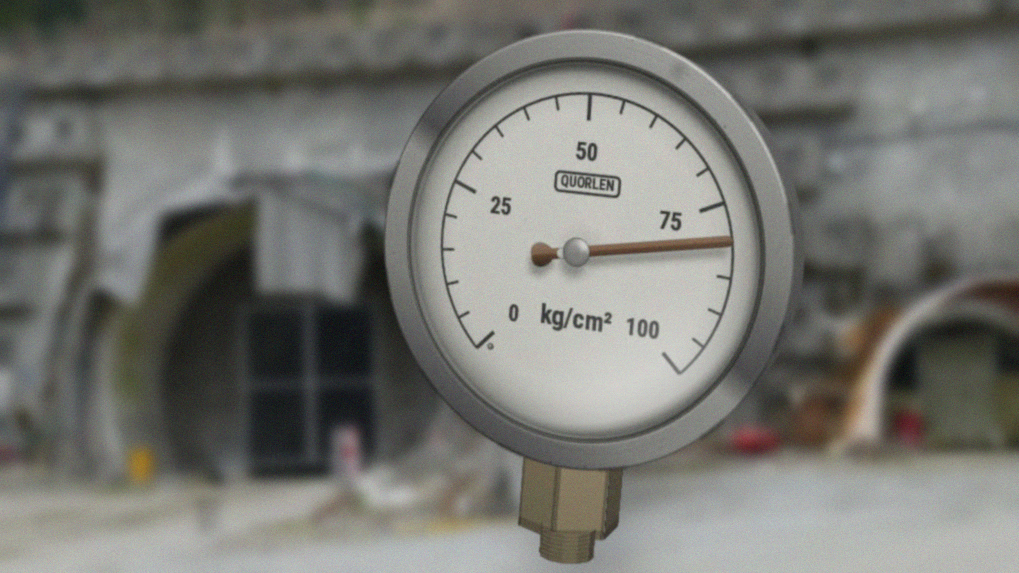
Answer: 80; kg/cm²
